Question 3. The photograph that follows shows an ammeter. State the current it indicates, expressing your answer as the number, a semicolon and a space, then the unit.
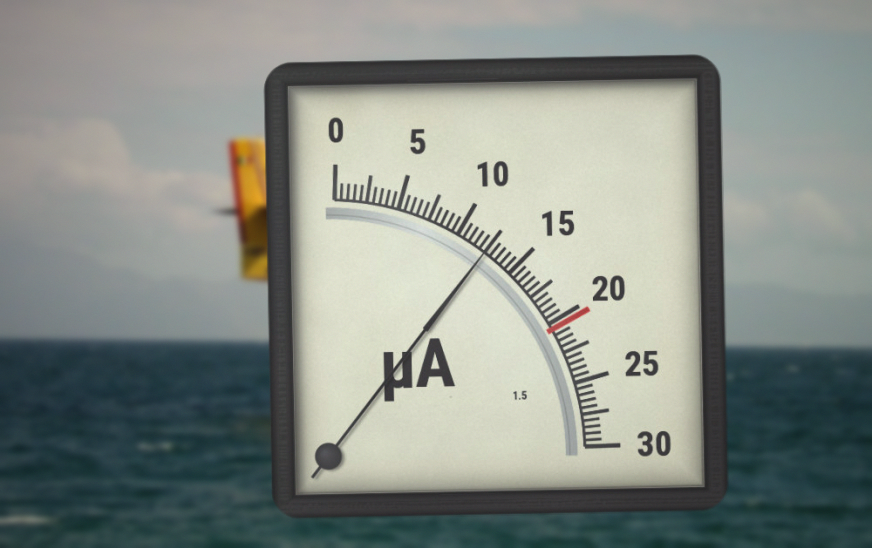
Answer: 12.5; µA
